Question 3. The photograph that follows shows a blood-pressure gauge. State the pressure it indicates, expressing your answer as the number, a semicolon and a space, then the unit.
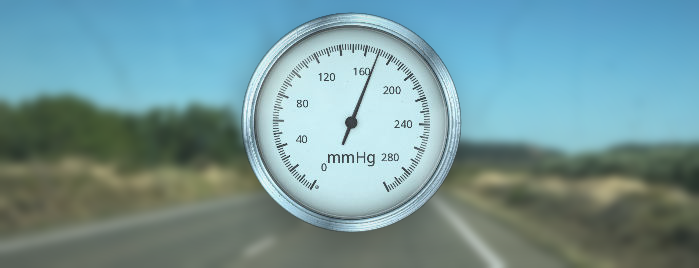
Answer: 170; mmHg
